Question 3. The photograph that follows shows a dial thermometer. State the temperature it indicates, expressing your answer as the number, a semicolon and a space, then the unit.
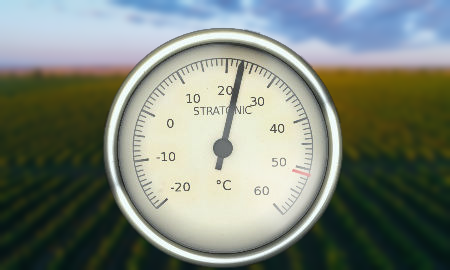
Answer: 23; °C
